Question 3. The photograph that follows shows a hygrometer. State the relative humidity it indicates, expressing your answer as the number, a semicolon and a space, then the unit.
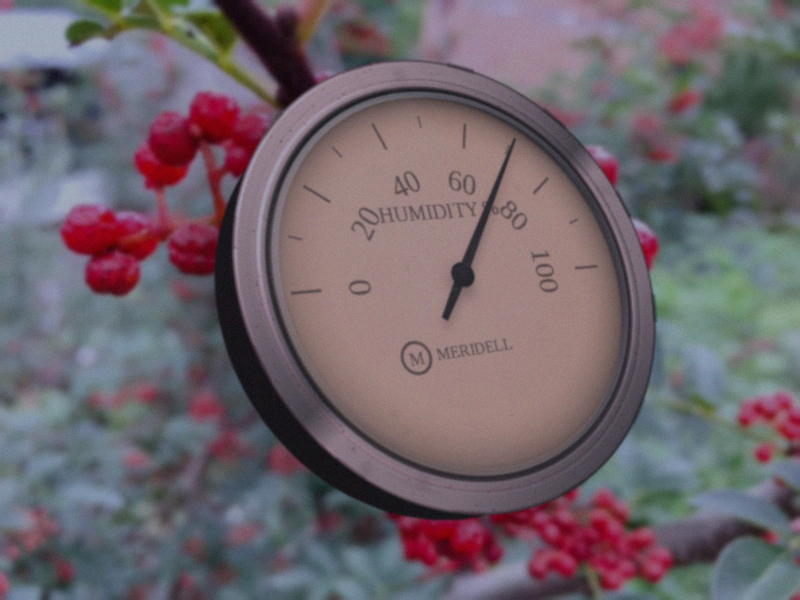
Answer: 70; %
